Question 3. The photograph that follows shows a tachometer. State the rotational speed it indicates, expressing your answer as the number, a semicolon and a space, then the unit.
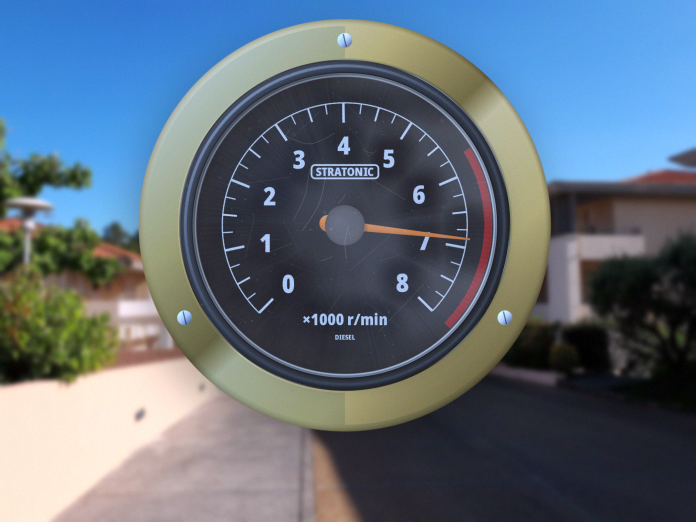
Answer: 6875; rpm
